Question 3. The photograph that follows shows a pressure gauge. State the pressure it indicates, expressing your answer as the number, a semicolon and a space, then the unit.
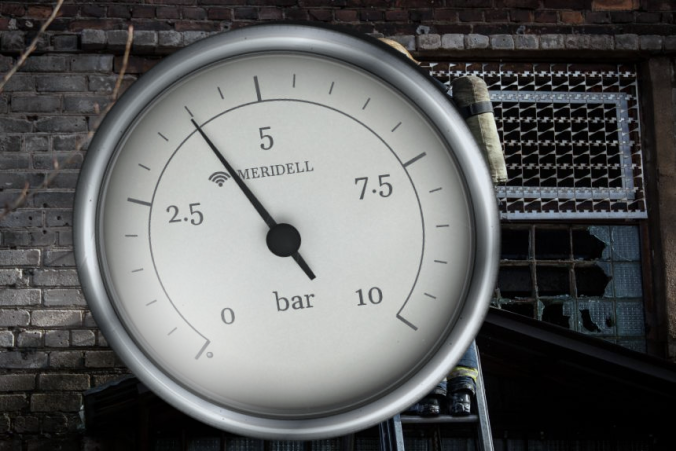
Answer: 4; bar
